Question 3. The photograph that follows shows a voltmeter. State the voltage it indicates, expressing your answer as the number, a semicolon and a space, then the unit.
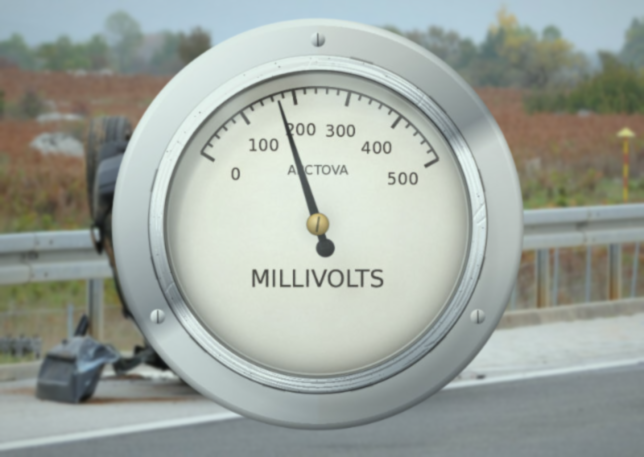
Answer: 170; mV
